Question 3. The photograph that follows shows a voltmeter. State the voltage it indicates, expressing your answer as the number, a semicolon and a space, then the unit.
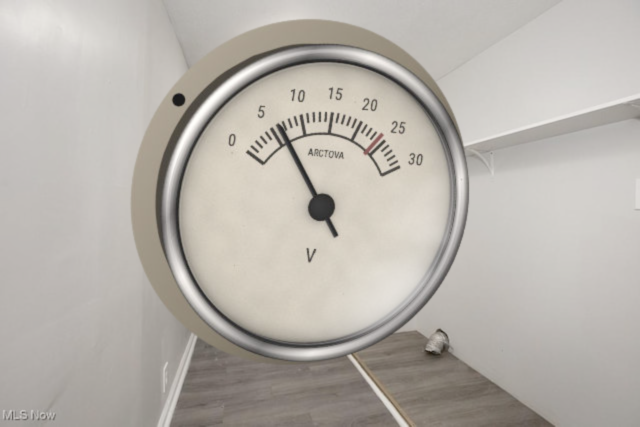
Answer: 6; V
